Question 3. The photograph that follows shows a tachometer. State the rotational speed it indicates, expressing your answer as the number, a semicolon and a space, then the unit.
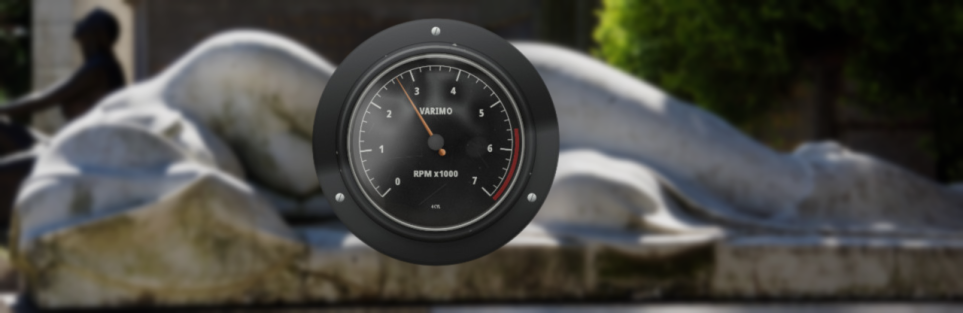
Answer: 2700; rpm
